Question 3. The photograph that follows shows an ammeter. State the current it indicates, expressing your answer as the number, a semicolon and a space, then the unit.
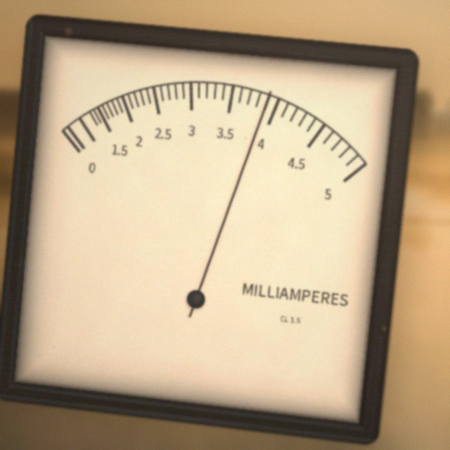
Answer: 3.9; mA
